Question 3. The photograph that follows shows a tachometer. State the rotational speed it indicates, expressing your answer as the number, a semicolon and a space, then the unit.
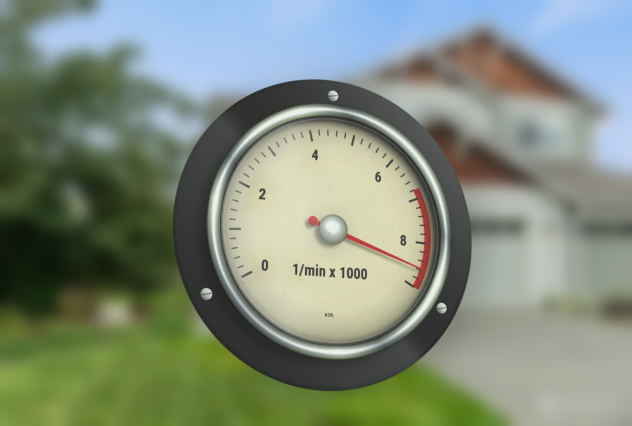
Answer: 8600; rpm
